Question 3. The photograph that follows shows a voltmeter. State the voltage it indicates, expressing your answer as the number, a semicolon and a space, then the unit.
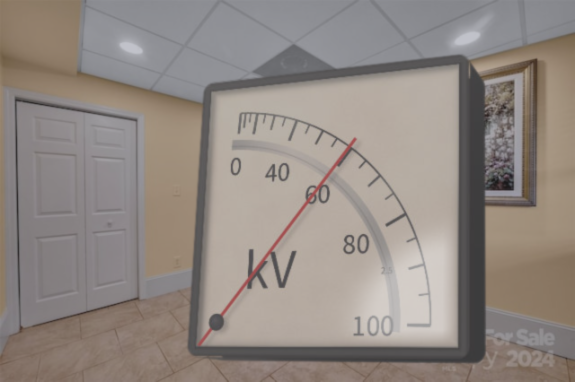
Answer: 60; kV
